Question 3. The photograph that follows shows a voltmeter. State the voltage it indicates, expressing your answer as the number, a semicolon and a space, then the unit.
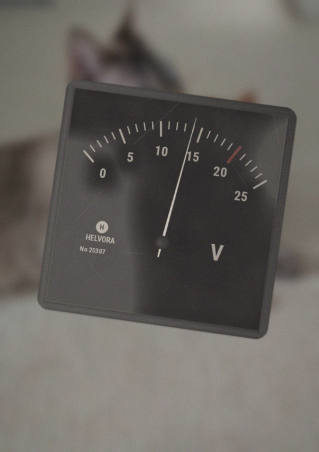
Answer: 14; V
